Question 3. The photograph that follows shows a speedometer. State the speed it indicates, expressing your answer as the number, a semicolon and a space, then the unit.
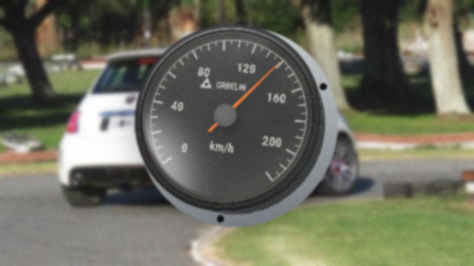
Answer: 140; km/h
